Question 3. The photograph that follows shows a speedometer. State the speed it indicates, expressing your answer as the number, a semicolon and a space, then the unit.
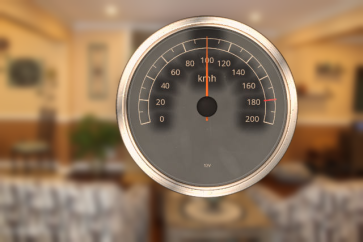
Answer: 100; km/h
